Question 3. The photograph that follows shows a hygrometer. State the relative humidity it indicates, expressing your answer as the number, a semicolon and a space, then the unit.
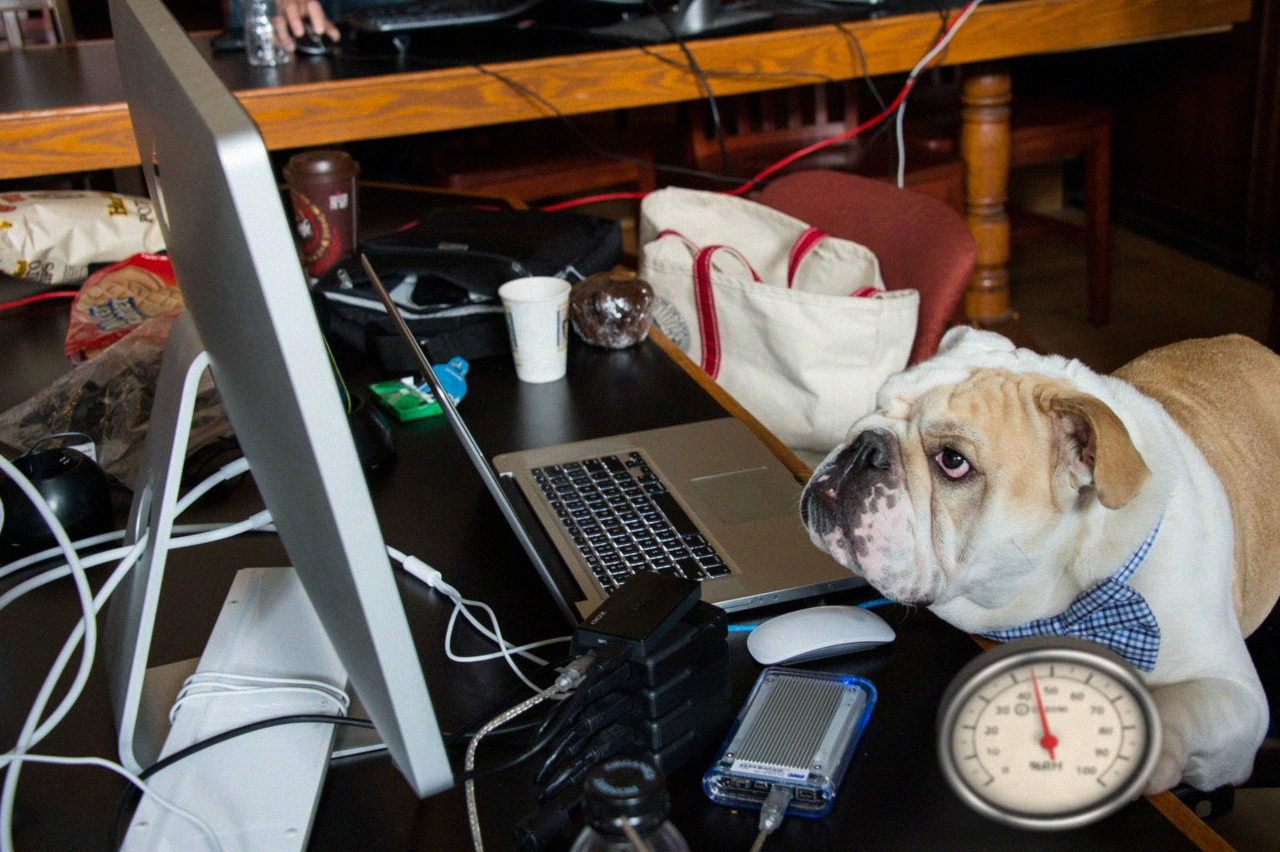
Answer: 45; %
